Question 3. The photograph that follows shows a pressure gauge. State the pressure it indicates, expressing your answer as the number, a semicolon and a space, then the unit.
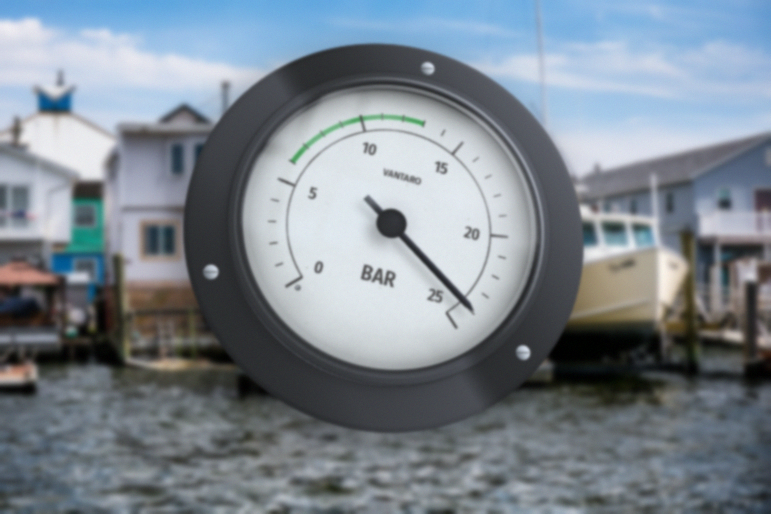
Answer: 24; bar
